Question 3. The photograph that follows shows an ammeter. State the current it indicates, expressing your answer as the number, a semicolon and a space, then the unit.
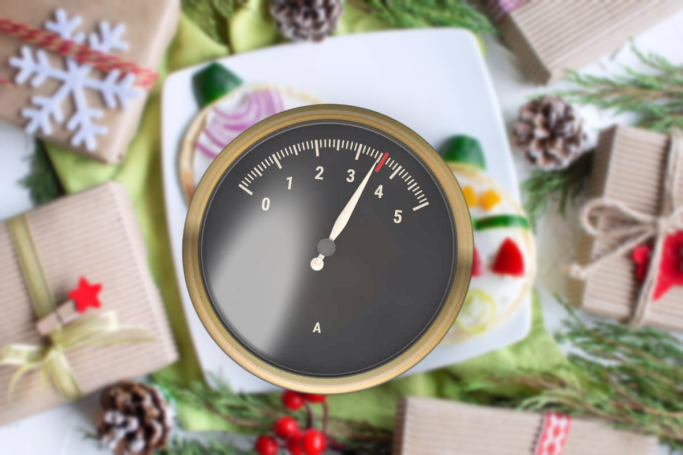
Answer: 3.5; A
